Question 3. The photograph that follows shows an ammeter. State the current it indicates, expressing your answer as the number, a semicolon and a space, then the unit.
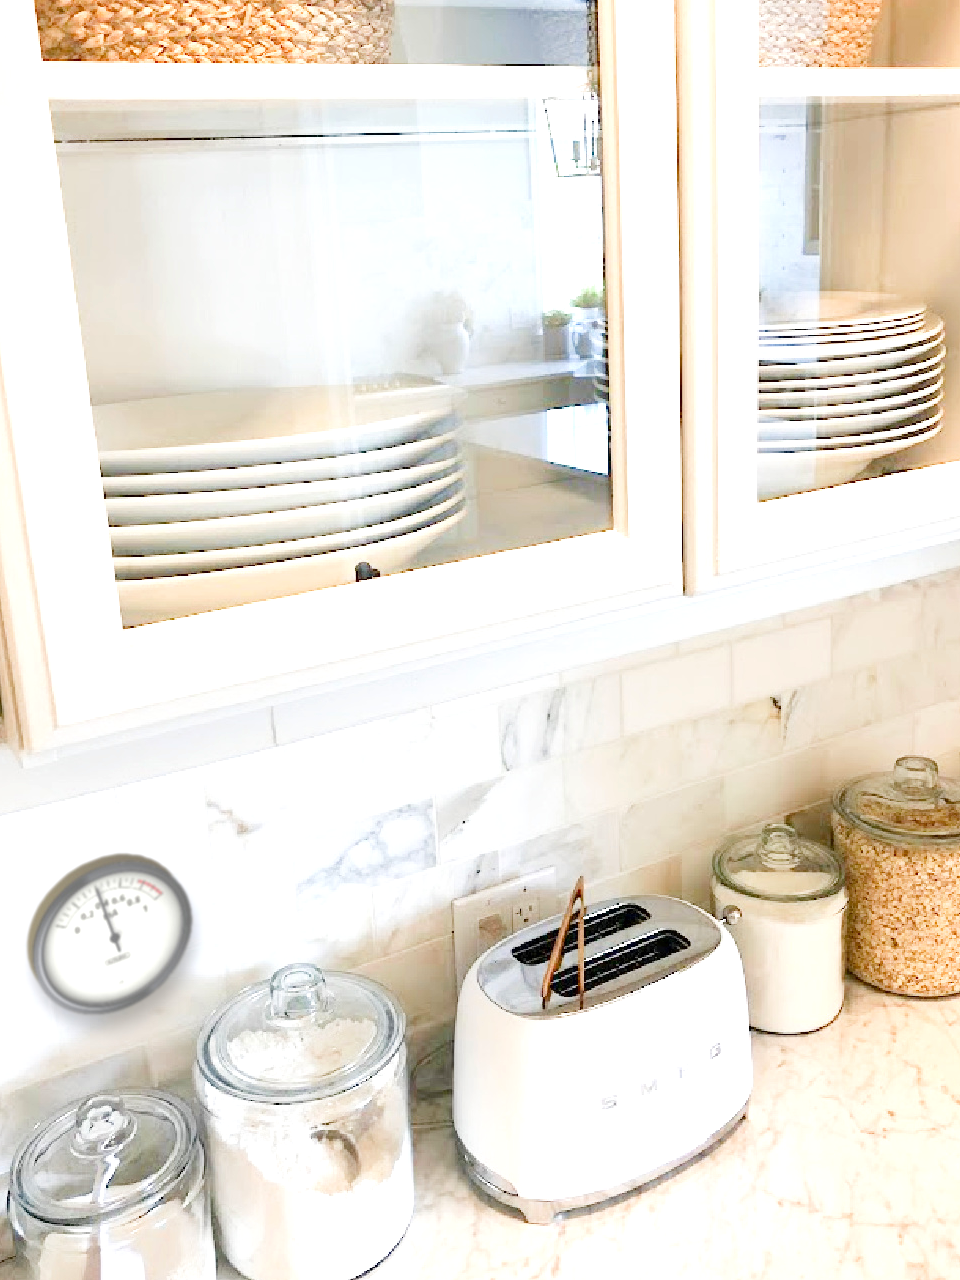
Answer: 0.4; mA
